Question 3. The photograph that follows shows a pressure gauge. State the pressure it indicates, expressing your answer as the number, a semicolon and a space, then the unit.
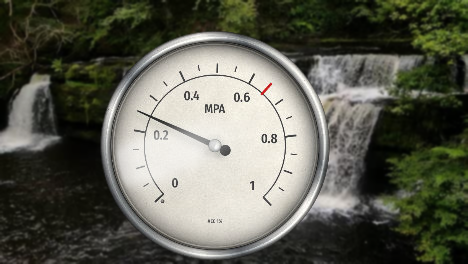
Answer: 0.25; MPa
